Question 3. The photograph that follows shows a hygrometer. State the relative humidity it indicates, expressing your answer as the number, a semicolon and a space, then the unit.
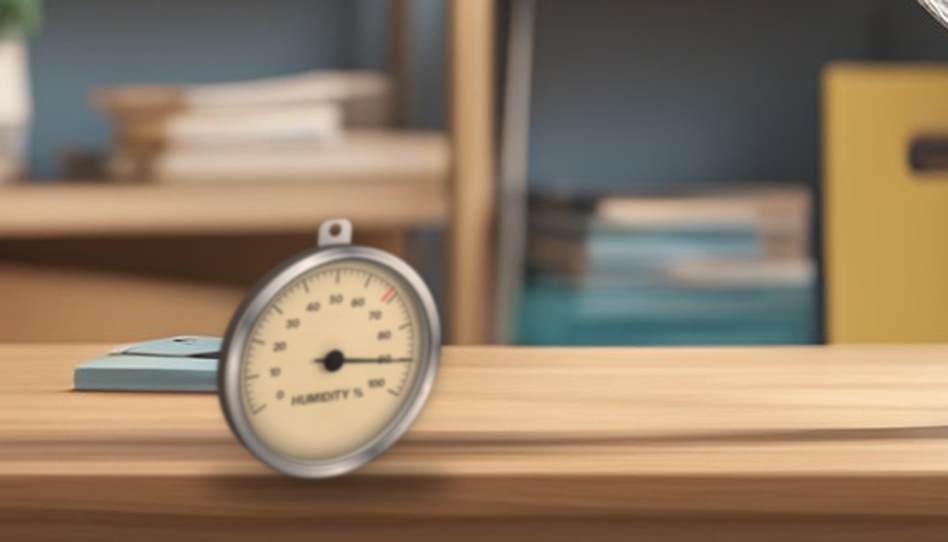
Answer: 90; %
